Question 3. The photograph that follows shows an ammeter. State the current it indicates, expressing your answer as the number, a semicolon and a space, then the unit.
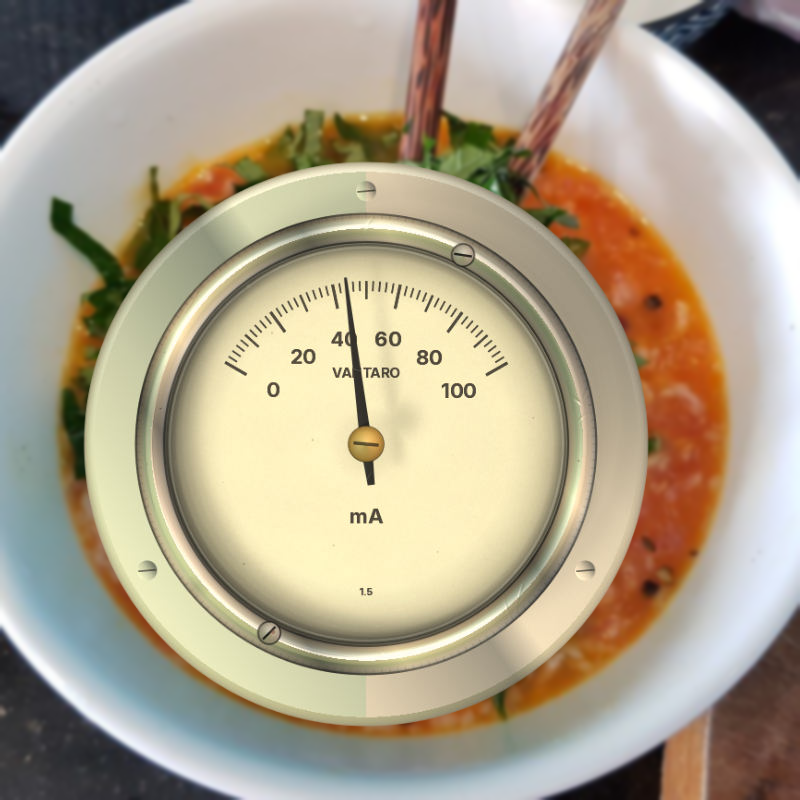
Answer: 44; mA
